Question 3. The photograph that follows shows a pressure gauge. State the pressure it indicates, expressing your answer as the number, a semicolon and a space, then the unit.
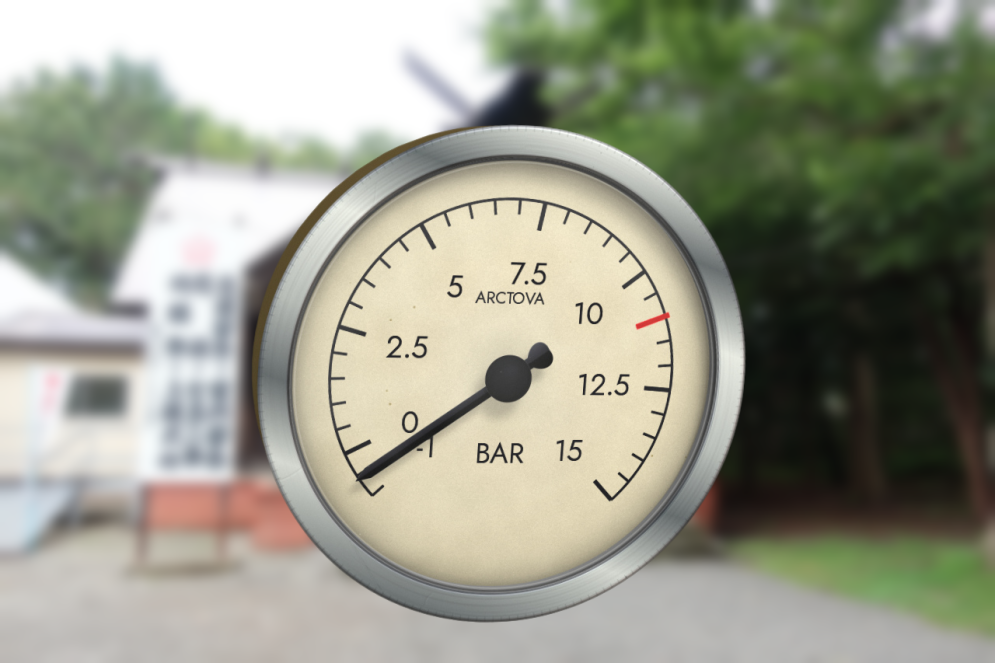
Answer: -0.5; bar
